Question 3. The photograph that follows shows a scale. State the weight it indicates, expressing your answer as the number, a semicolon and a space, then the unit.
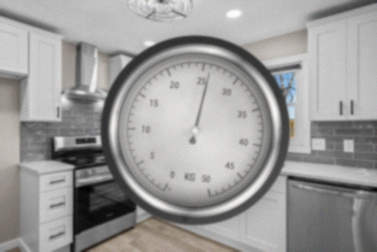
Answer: 26; kg
